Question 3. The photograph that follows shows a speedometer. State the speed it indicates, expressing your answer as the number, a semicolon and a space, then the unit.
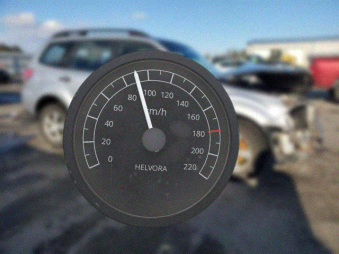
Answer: 90; km/h
